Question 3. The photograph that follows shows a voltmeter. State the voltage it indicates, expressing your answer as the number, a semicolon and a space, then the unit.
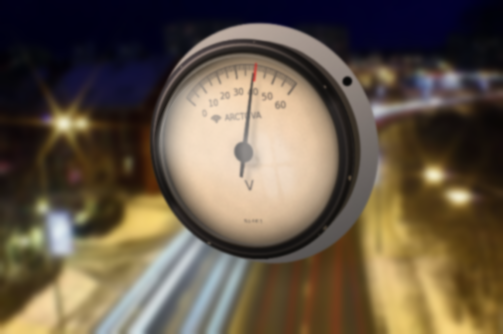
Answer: 40; V
